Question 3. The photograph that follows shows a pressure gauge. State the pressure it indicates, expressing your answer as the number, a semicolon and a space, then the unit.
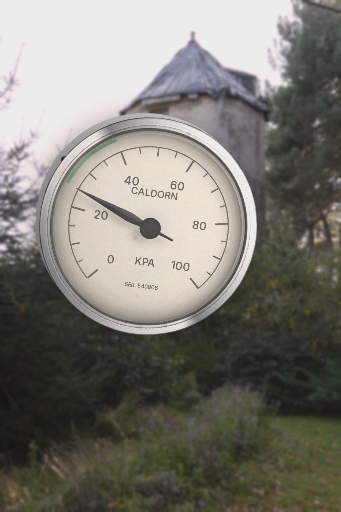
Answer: 25; kPa
